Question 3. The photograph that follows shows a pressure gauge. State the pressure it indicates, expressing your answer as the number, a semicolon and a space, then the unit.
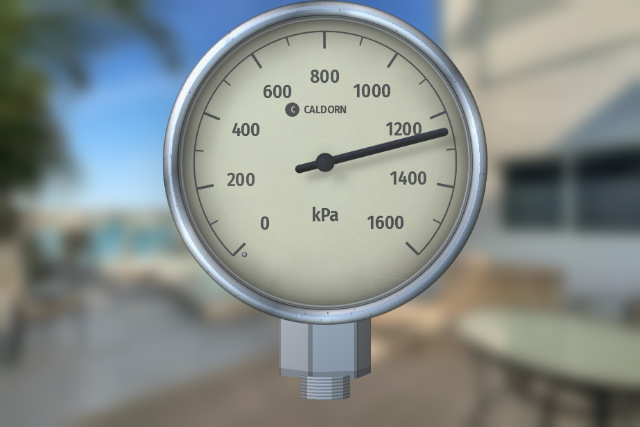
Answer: 1250; kPa
